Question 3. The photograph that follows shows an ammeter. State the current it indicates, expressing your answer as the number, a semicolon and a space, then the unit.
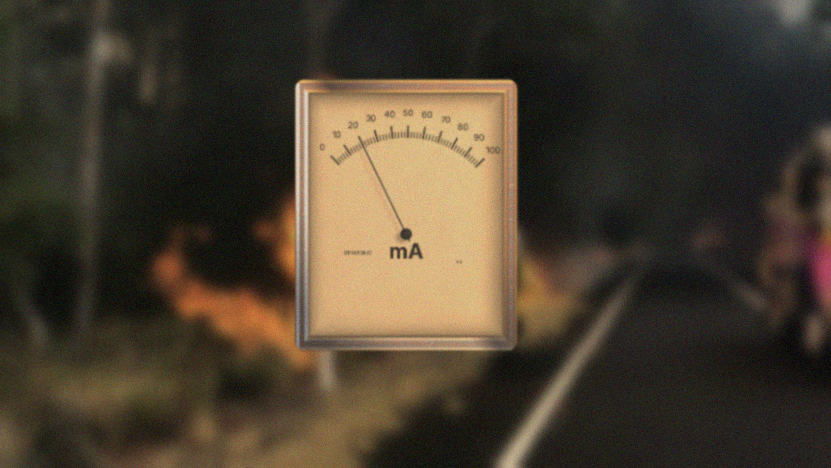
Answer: 20; mA
